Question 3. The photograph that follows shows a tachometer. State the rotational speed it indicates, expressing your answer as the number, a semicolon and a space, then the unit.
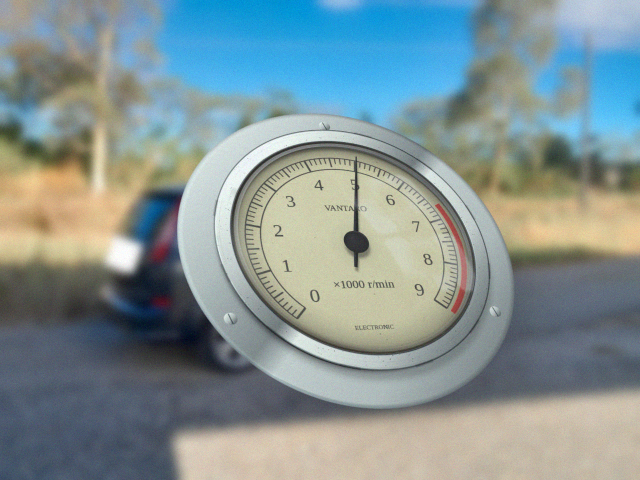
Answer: 5000; rpm
